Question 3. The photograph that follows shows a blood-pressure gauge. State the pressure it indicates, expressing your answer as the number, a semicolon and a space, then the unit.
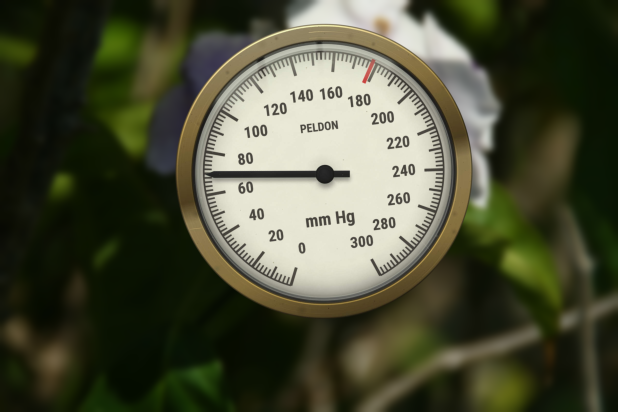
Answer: 70; mmHg
